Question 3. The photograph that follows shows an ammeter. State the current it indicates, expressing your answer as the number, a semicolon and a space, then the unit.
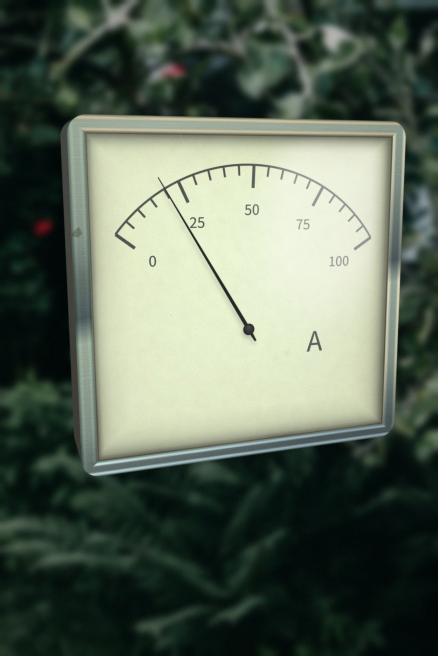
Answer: 20; A
